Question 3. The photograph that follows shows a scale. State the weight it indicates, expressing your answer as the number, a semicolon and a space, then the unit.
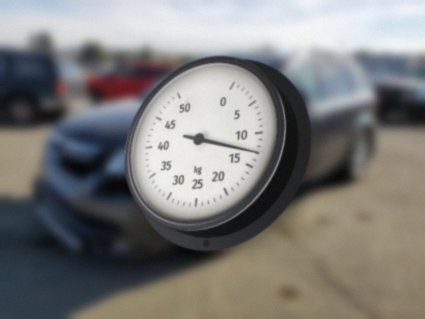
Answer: 13; kg
